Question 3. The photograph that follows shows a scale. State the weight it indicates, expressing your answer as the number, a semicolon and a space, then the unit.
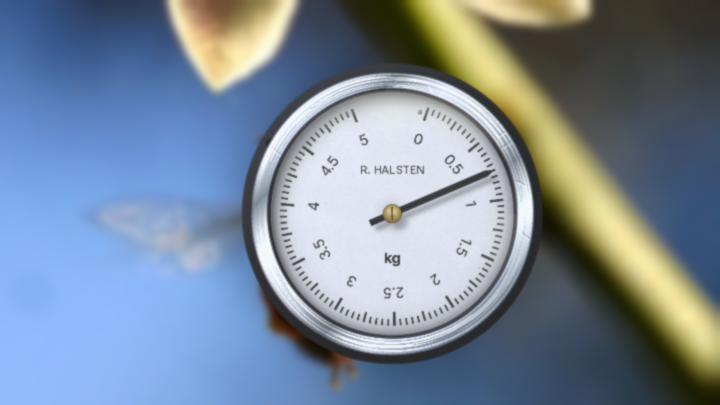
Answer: 0.75; kg
